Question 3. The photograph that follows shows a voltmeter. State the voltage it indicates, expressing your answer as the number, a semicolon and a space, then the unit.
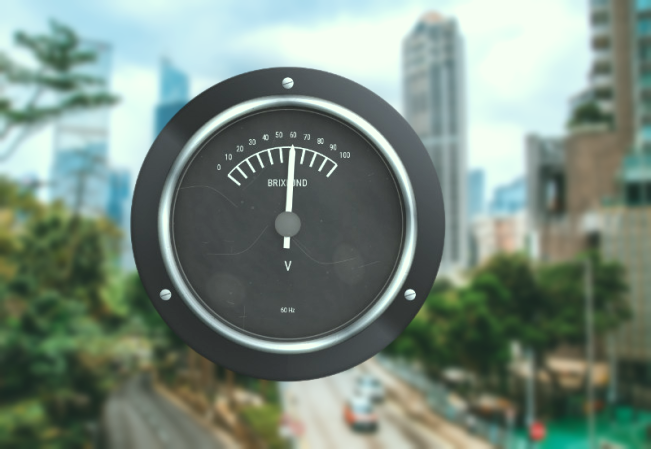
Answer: 60; V
